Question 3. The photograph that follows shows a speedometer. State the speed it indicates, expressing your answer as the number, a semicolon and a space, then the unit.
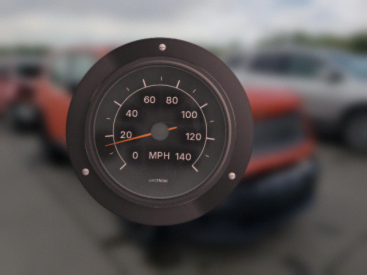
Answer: 15; mph
